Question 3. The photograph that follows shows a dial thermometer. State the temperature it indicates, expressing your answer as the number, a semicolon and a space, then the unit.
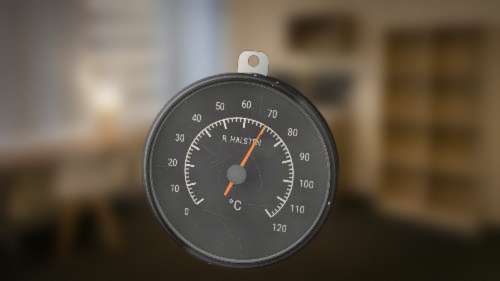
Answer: 70; °C
